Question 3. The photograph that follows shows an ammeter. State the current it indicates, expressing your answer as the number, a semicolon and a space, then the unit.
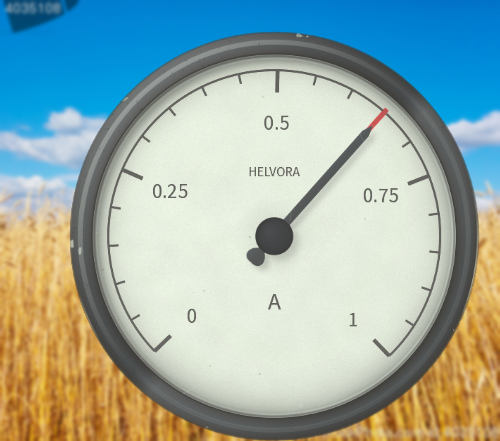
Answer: 0.65; A
